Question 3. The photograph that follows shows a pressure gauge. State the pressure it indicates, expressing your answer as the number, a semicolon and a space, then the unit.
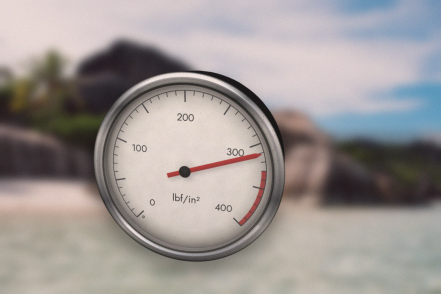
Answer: 310; psi
